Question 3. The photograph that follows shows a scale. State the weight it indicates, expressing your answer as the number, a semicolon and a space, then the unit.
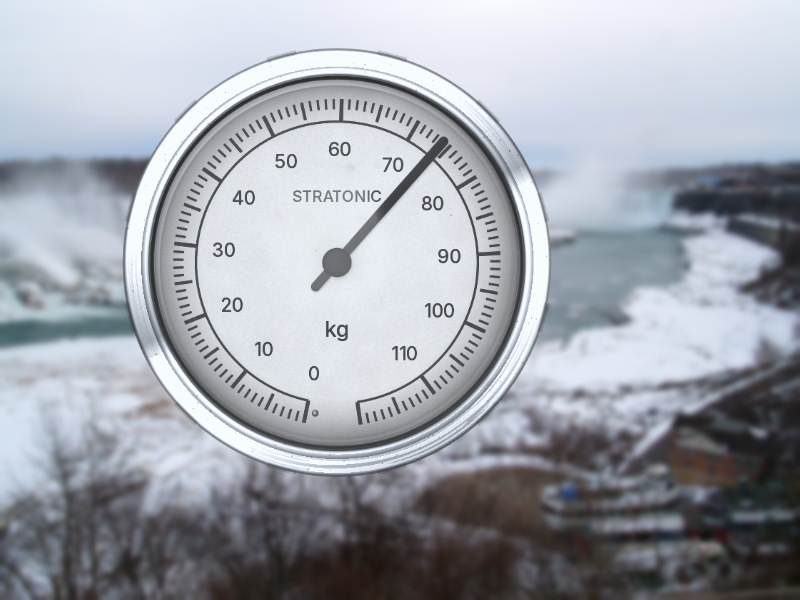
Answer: 74; kg
